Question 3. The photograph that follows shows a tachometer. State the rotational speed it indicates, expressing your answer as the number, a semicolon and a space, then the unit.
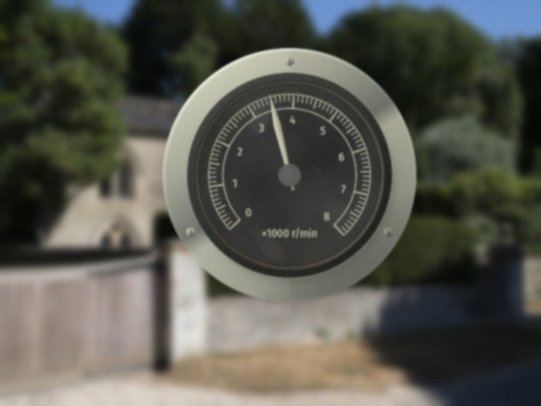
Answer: 3500; rpm
